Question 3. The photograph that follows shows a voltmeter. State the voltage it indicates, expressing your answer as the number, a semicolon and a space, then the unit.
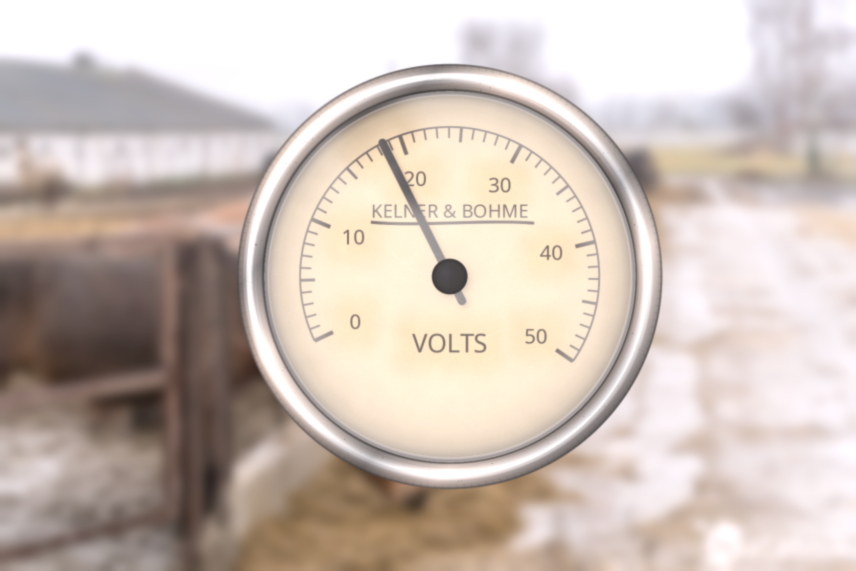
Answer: 18.5; V
